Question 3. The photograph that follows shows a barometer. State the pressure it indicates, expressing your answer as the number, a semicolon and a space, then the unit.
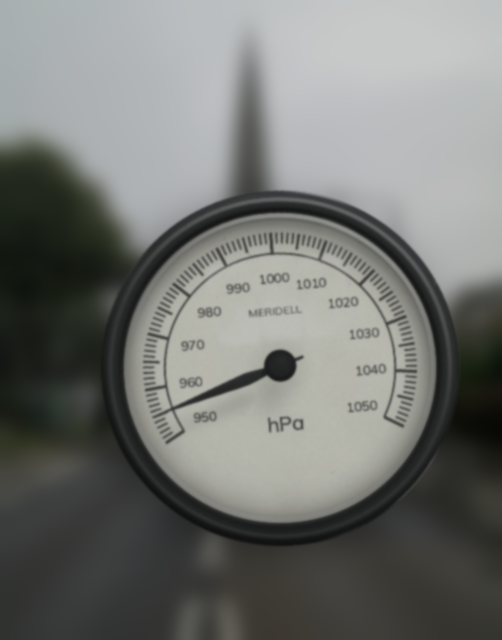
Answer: 955; hPa
